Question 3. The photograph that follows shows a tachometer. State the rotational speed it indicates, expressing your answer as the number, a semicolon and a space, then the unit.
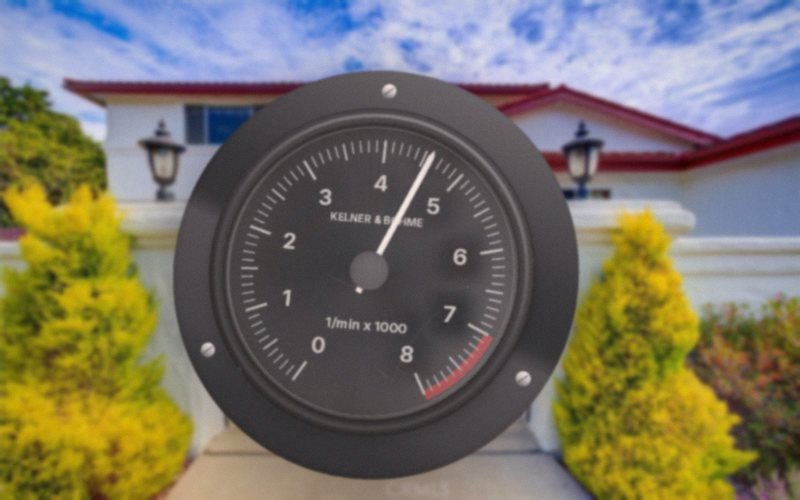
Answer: 4600; rpm
